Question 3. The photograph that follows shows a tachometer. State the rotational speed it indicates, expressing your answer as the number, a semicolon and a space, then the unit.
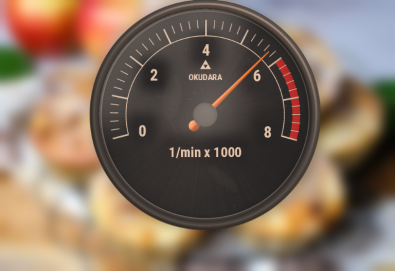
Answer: 5700; rpm
